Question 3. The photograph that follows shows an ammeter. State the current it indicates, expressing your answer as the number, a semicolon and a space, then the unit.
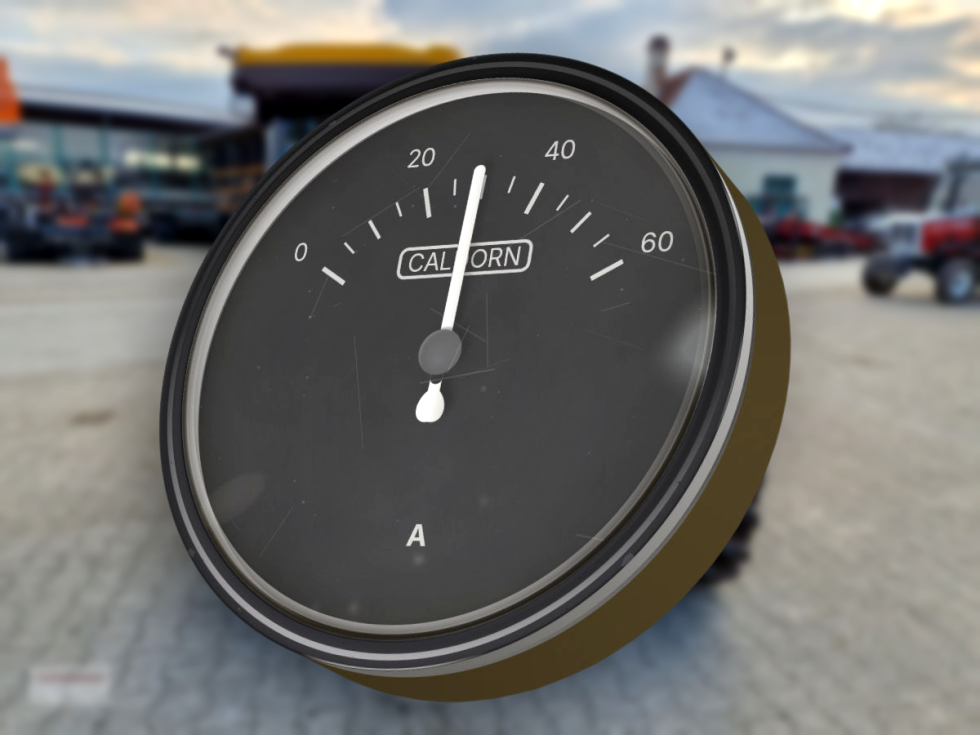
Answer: 30; A
